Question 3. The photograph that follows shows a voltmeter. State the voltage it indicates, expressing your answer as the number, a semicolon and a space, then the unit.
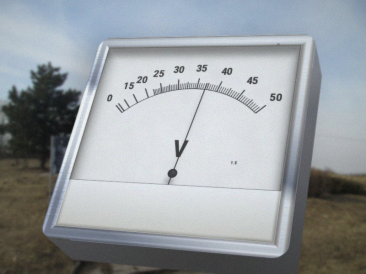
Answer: 37.5; V
